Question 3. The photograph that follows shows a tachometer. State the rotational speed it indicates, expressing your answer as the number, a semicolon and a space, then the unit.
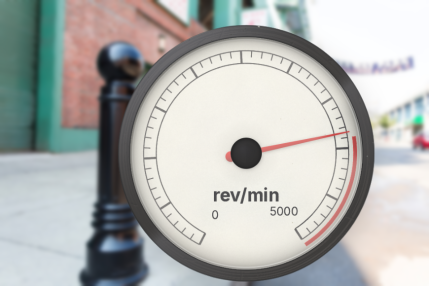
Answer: 3850; rpm
